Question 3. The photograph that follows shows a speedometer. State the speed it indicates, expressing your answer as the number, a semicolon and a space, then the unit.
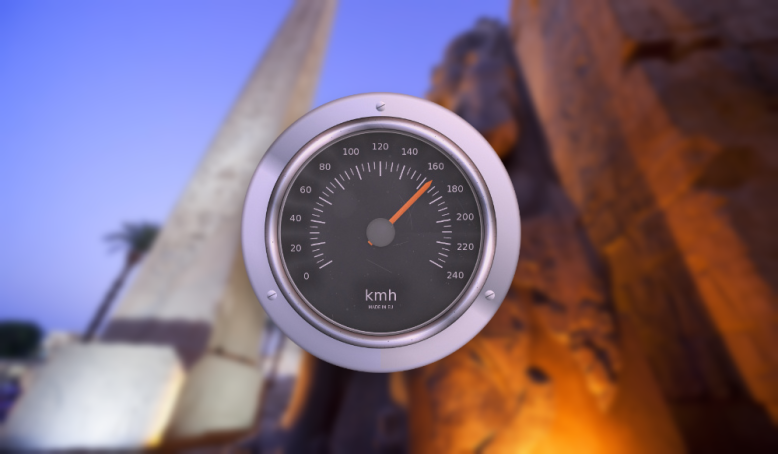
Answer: 165; km/h
